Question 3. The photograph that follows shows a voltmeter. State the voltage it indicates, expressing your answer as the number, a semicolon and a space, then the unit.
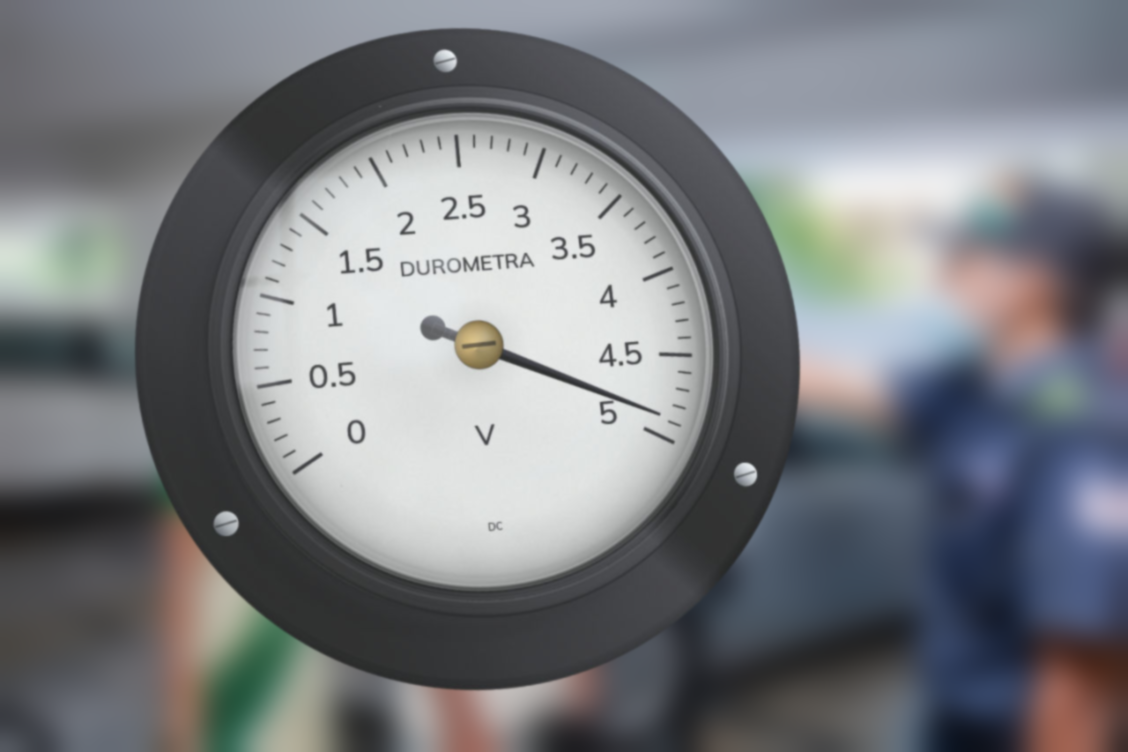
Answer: 4.9; V
